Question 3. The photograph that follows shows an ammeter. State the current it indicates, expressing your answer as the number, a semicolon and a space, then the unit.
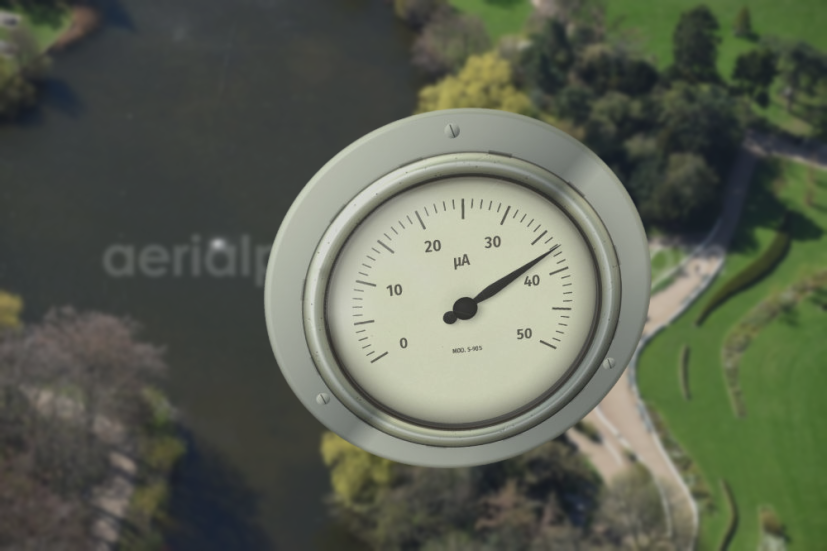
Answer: 37; µA
